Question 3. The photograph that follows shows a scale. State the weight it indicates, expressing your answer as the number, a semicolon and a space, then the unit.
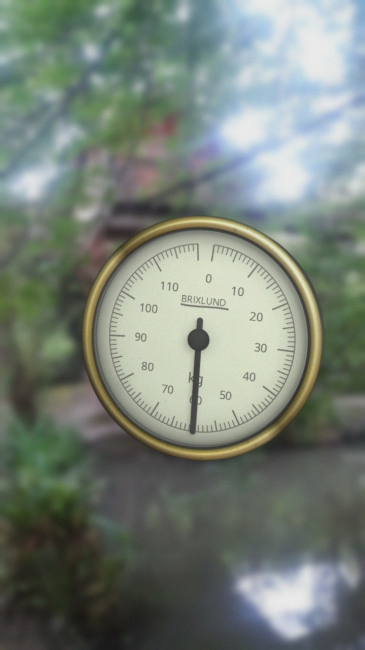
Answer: 60; kg
